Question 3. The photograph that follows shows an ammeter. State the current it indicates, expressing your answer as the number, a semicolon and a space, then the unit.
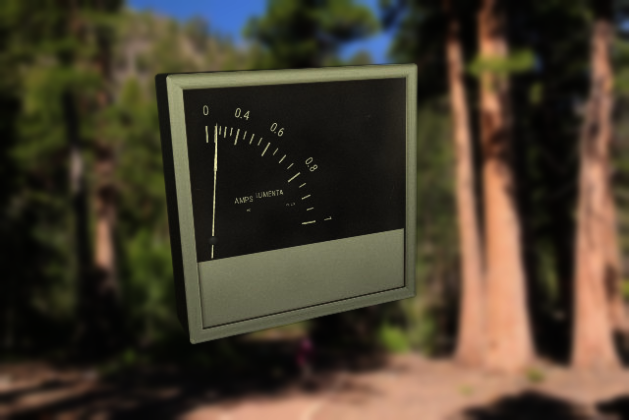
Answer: 0.2; A
